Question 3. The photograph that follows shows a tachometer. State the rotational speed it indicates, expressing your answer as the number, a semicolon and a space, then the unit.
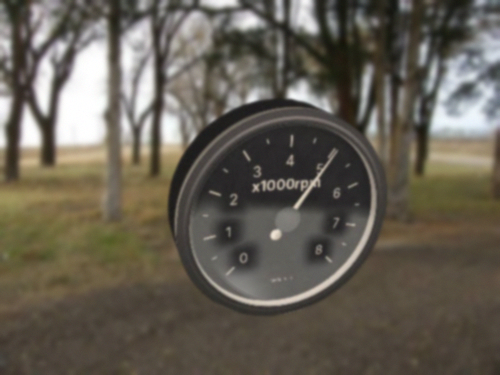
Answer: 5000; rpm
